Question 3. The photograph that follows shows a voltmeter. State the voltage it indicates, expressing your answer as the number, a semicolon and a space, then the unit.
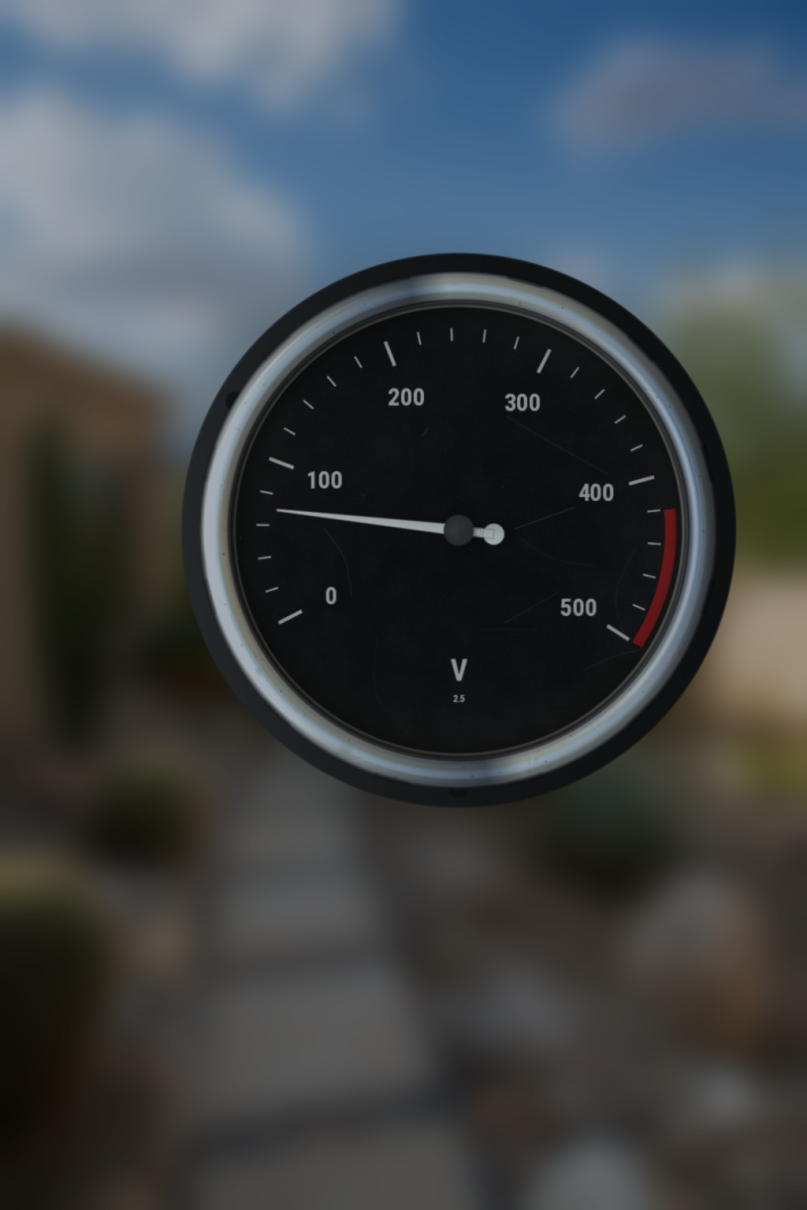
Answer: 70; V
